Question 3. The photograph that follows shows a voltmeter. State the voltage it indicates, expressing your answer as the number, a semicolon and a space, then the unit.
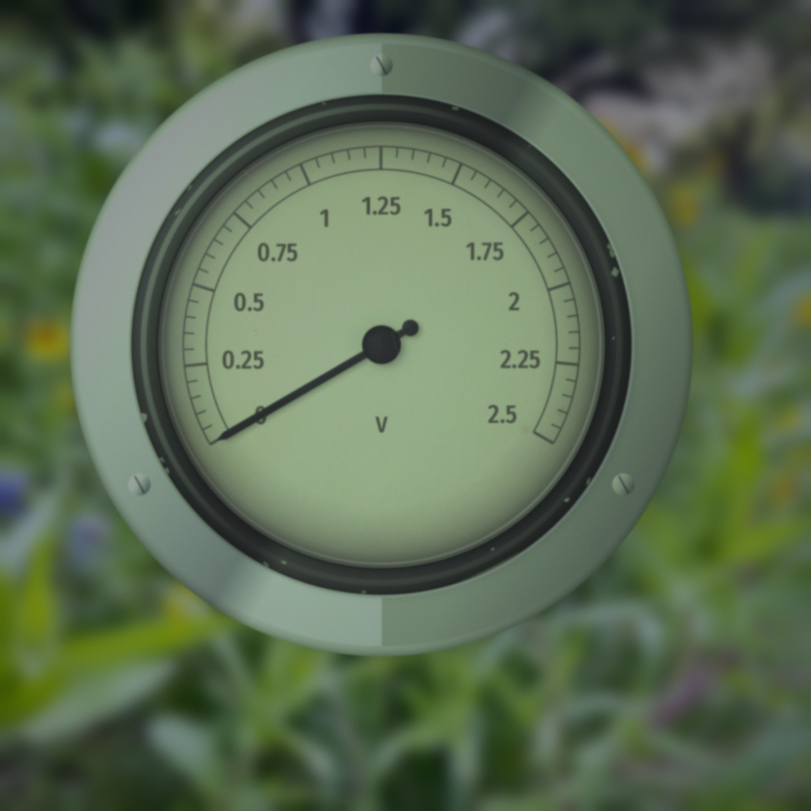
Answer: 0; V
